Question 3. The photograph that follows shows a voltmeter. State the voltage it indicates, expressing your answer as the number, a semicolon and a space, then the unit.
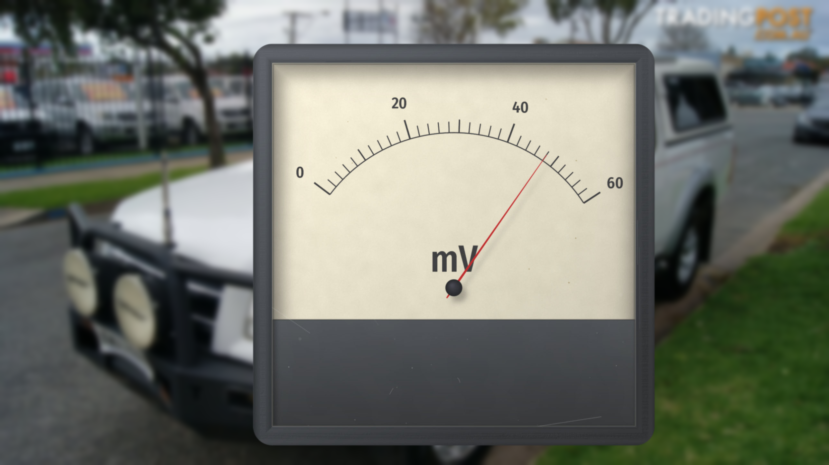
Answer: 48; mV
